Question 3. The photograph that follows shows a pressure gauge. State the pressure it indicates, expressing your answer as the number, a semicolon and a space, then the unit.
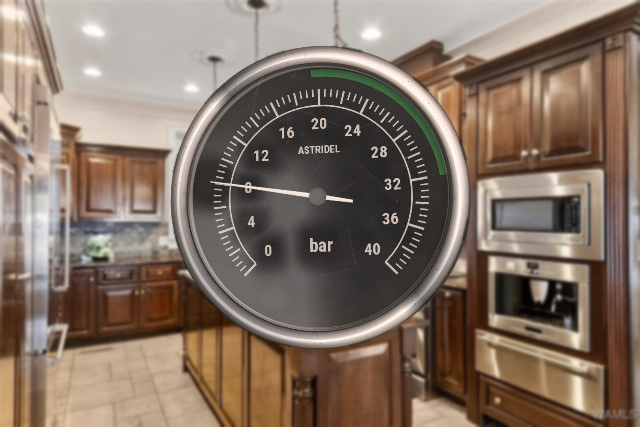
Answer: 8; bar
